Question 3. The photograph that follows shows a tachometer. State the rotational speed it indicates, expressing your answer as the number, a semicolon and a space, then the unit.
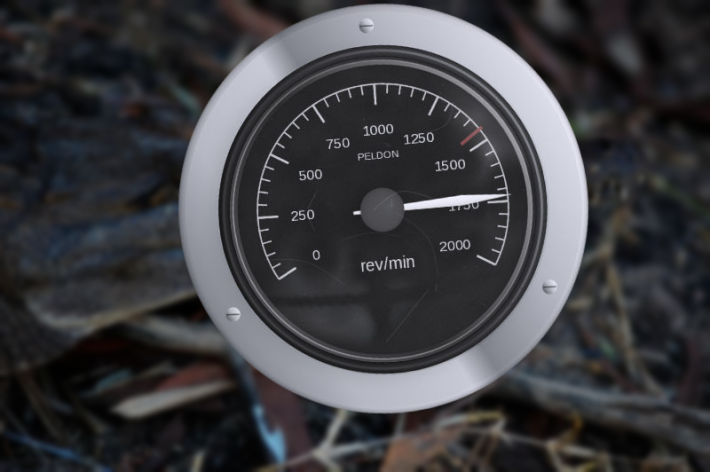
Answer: 1725; rpm
